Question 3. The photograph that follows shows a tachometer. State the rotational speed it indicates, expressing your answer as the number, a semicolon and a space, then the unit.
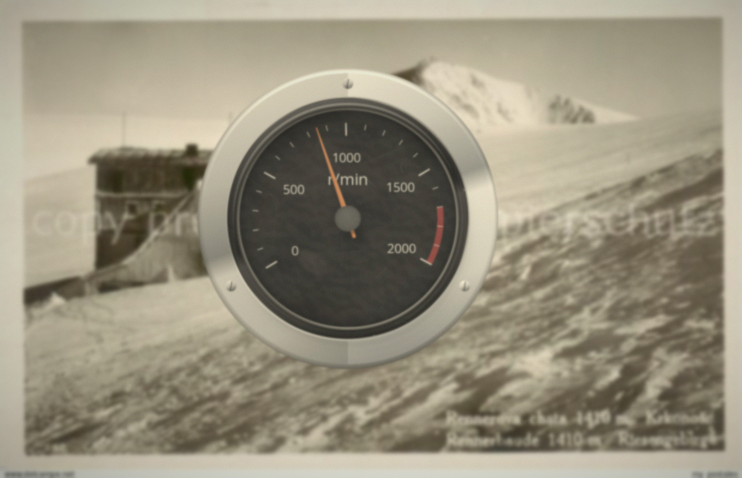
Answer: 850; rpm
